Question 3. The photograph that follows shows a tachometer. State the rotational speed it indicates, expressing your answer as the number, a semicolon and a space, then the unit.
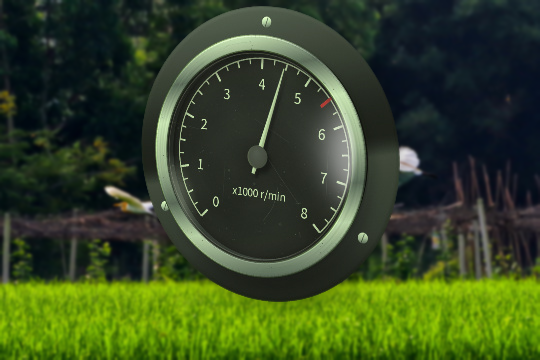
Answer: 4500; rpm
